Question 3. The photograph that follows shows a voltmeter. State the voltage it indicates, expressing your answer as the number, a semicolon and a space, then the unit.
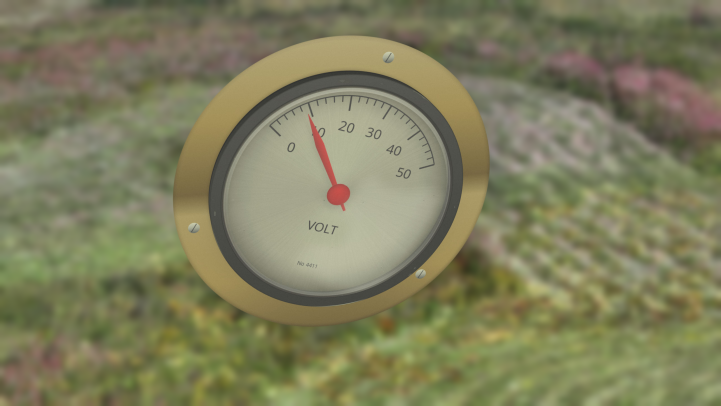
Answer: 9; V
